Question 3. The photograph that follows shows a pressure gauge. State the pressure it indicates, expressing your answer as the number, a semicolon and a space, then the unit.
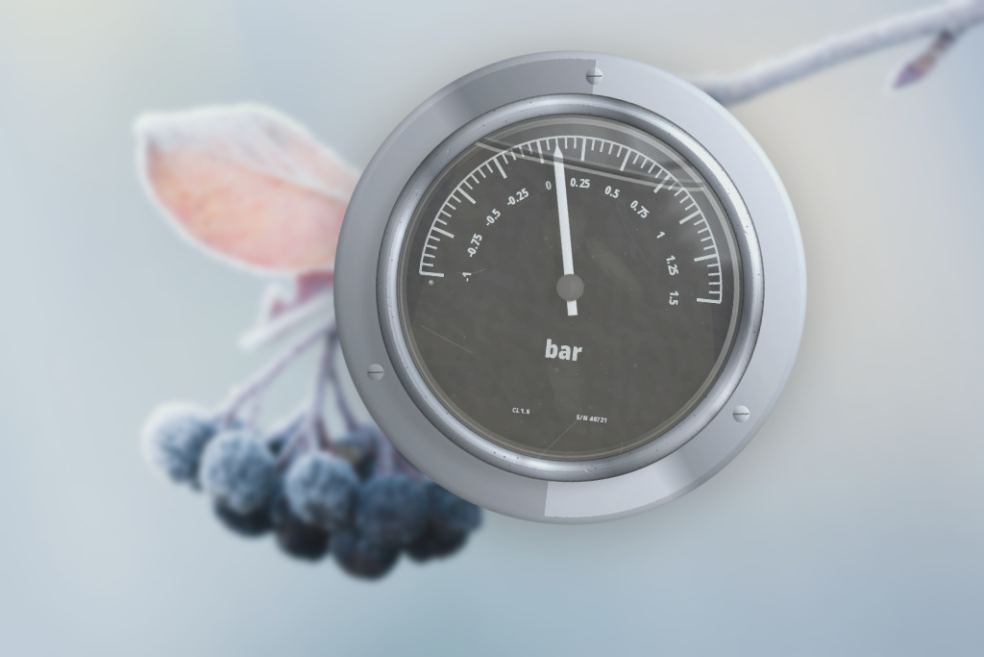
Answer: 0.1; bar
